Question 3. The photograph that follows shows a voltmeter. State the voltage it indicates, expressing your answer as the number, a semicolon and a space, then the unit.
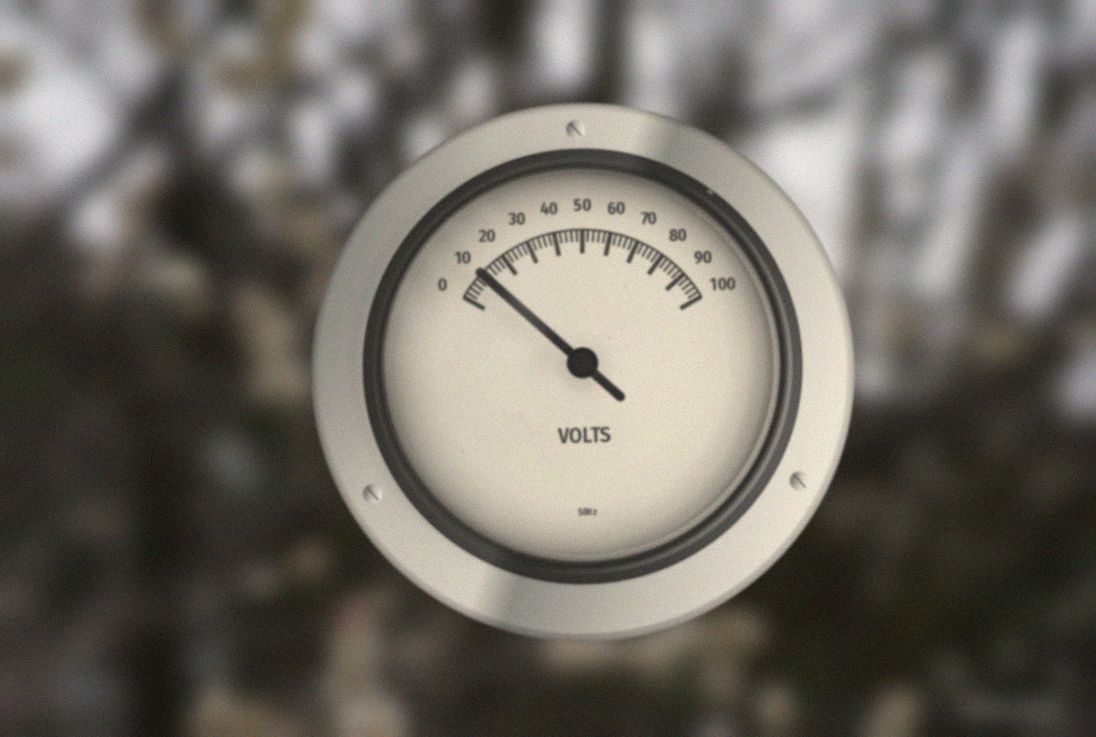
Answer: 10; V
